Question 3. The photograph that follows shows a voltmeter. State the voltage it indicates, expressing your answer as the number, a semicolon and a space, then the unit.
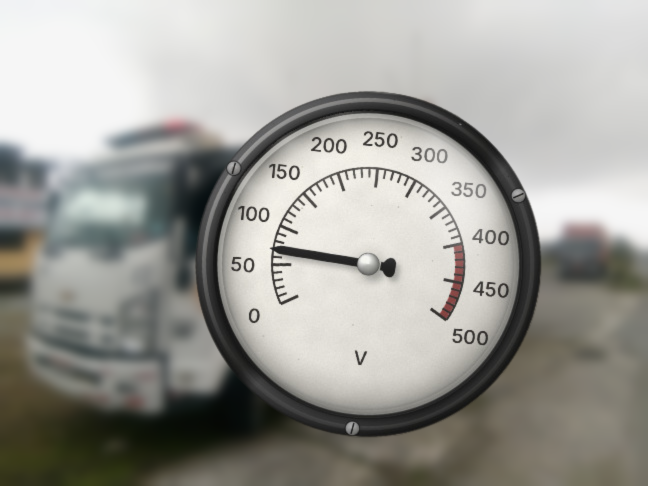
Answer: 70; V
